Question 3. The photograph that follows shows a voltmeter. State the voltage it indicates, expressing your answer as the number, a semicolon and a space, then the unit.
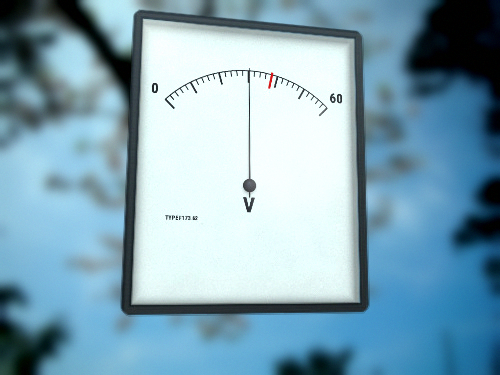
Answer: 30; V
